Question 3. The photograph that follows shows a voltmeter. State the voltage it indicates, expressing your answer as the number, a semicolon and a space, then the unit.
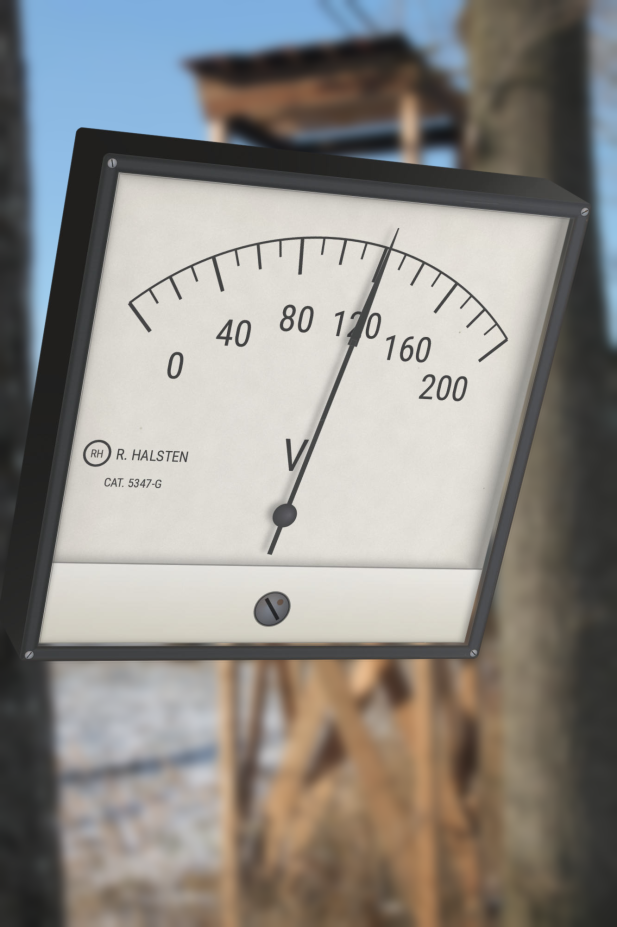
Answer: 120; V
